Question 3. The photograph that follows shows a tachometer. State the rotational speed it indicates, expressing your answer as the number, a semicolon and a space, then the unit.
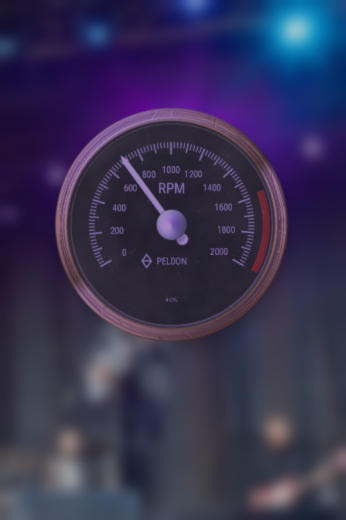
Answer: 700; rpm
